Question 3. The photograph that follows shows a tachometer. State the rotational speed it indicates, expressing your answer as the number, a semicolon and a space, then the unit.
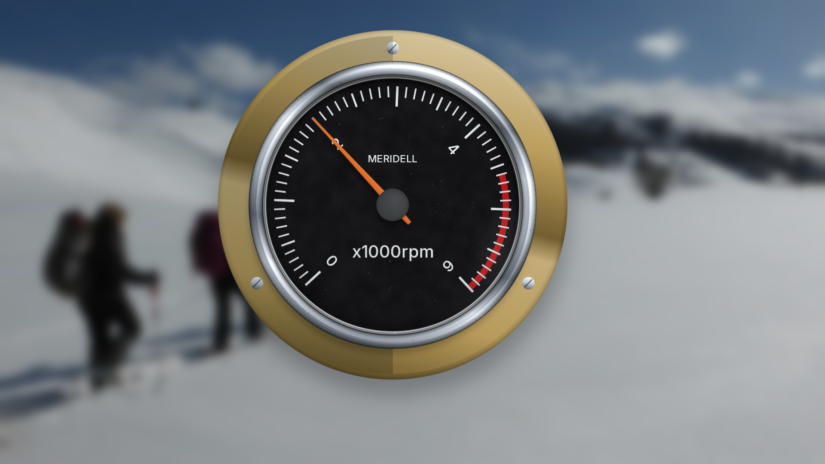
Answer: 2000; rpm
